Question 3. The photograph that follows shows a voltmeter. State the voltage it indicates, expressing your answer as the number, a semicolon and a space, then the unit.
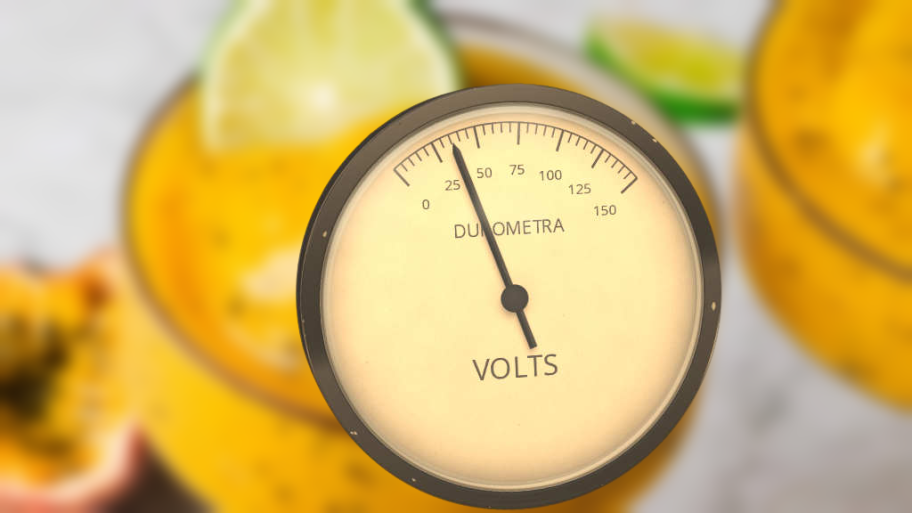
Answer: 35; V
